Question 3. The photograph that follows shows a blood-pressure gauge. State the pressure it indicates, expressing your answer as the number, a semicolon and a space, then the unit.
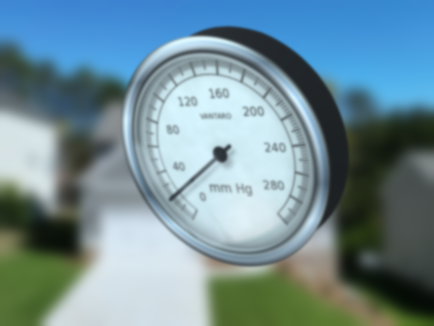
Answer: 20; mmHg
